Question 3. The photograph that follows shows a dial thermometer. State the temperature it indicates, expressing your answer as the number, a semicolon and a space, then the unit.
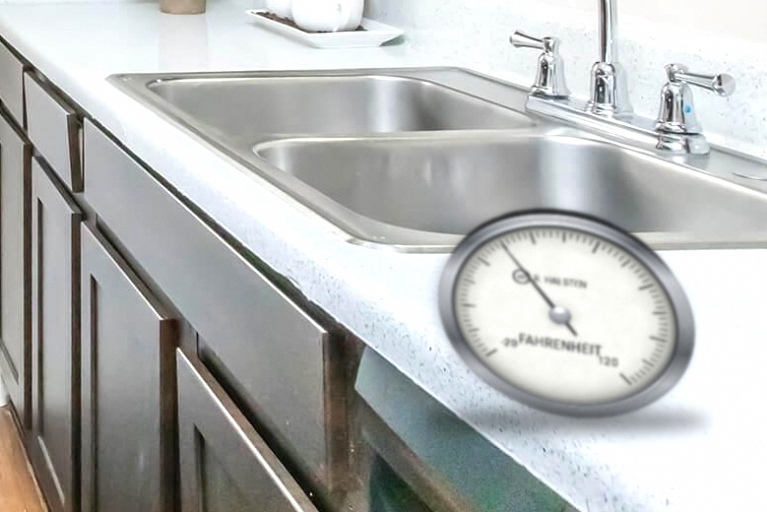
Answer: 30; °F
